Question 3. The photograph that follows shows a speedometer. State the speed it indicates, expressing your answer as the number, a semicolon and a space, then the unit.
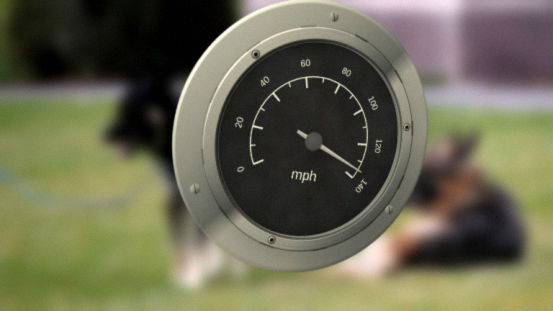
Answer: 135; mph
